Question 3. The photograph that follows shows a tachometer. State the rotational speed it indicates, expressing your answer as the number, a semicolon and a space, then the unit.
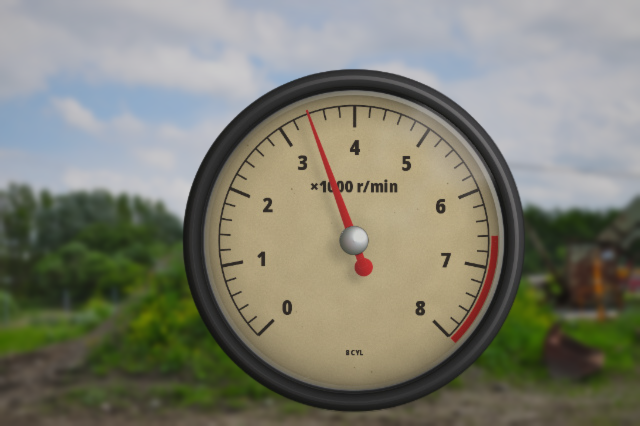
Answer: 3400; rpm
